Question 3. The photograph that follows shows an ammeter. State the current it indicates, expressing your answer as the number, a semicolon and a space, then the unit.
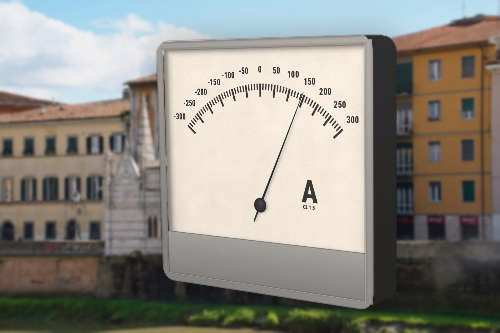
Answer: 150; A
